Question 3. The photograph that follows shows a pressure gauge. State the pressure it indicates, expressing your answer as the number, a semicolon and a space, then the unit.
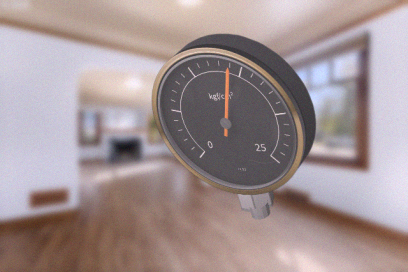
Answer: 14; kg/cm²
